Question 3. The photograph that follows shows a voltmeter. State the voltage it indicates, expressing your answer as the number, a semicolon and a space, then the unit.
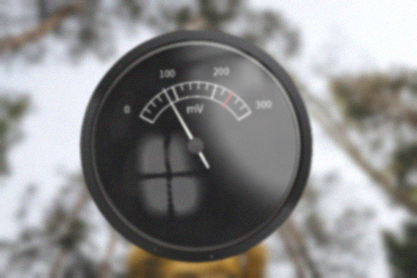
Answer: 80; mV
